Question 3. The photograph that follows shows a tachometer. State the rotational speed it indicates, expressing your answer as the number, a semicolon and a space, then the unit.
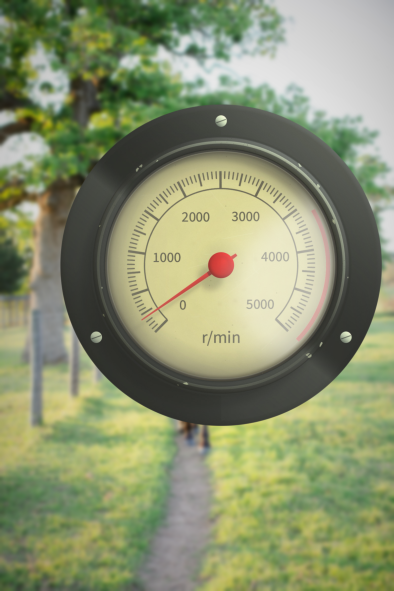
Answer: 200; rpm
